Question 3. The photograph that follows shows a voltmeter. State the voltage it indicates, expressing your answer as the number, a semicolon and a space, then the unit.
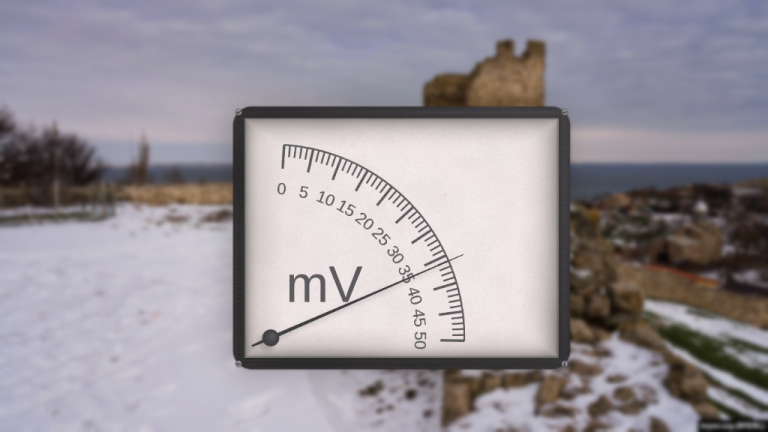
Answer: 36; mV
